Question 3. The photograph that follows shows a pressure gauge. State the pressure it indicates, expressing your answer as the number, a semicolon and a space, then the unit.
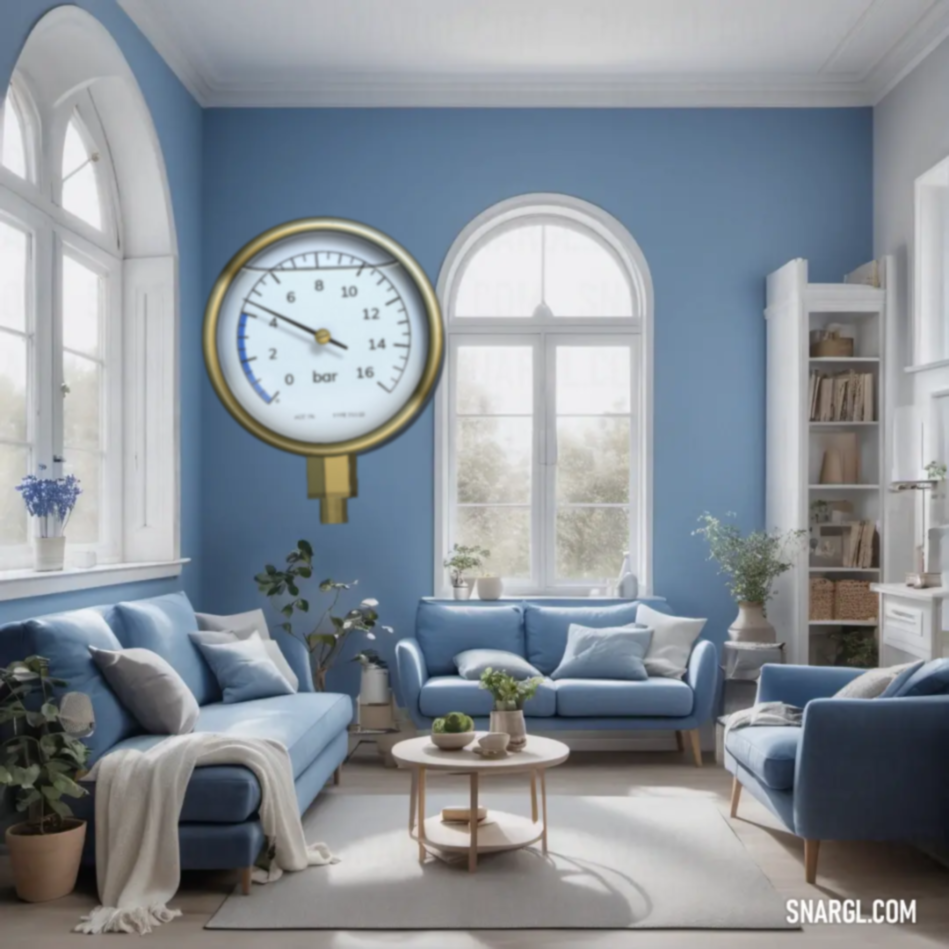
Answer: 4.5; bar
